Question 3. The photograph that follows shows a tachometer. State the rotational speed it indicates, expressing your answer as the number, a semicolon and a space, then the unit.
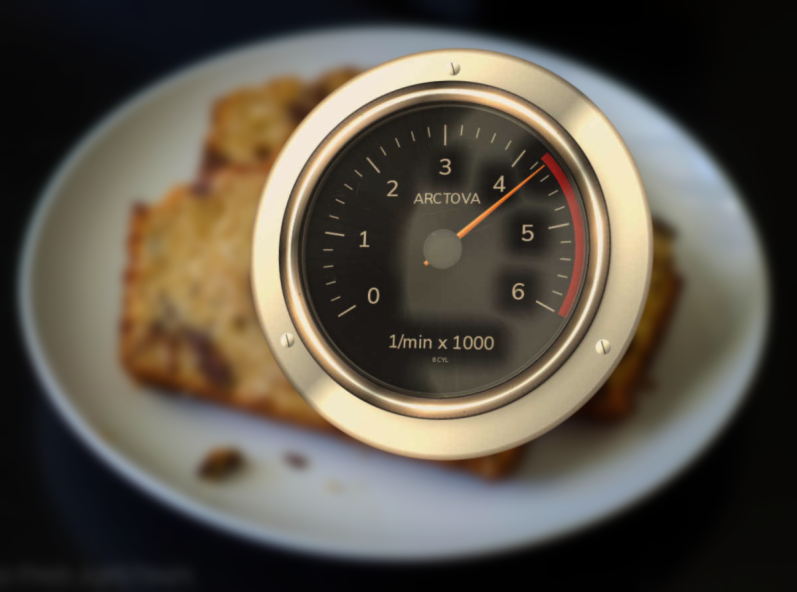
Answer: 4300; rpm
